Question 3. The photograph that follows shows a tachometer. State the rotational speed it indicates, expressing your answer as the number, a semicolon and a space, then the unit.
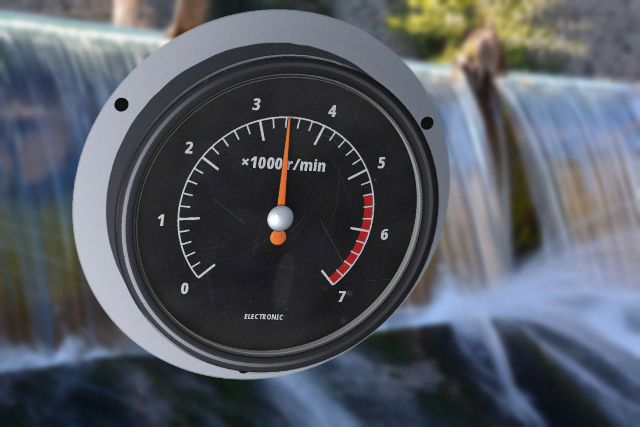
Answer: 3400; rpm
